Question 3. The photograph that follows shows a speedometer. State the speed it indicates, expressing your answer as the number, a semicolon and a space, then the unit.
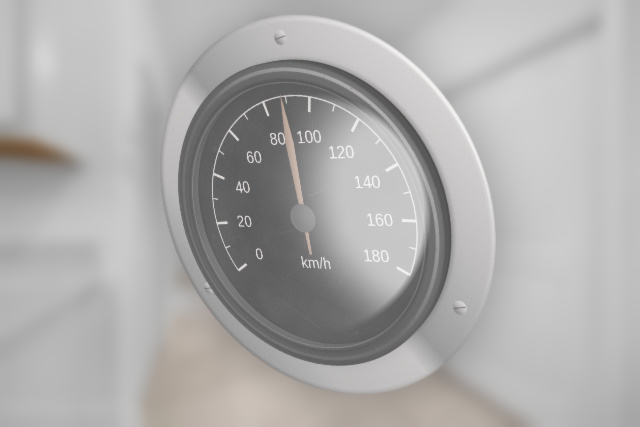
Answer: 90; km/h
